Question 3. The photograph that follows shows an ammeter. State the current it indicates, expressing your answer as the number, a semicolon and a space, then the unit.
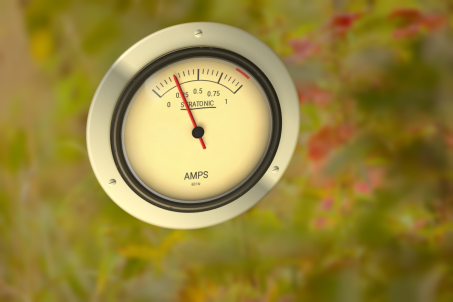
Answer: 0.25; A
